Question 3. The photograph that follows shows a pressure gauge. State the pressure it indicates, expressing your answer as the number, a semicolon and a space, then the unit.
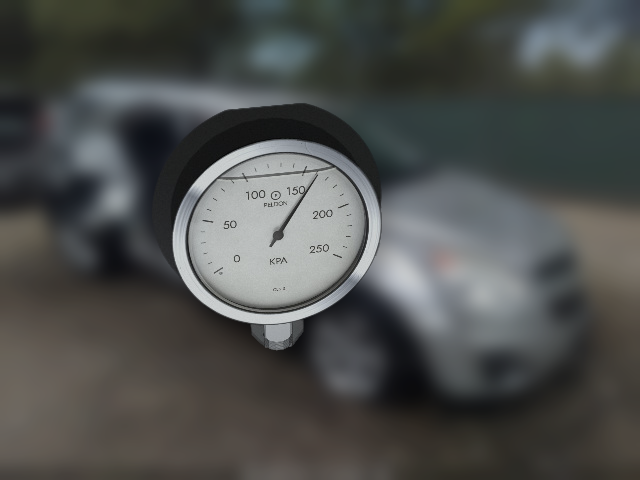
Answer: 160; kPa
